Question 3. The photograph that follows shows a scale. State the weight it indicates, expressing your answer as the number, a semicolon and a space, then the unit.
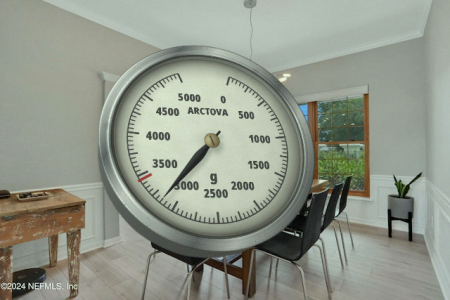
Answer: 3150; g
